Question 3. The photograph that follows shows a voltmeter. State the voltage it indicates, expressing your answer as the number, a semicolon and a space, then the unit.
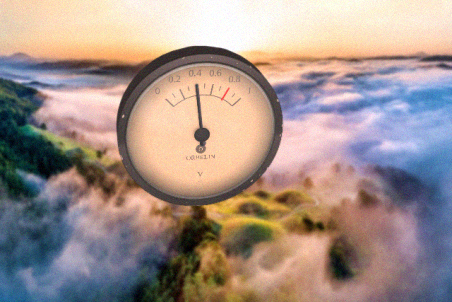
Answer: 0.4; V
